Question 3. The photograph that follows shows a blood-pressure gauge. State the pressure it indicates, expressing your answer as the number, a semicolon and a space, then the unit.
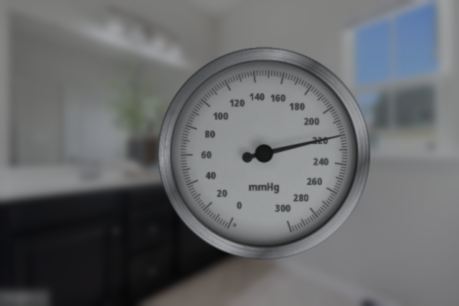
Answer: 220; mmHg
